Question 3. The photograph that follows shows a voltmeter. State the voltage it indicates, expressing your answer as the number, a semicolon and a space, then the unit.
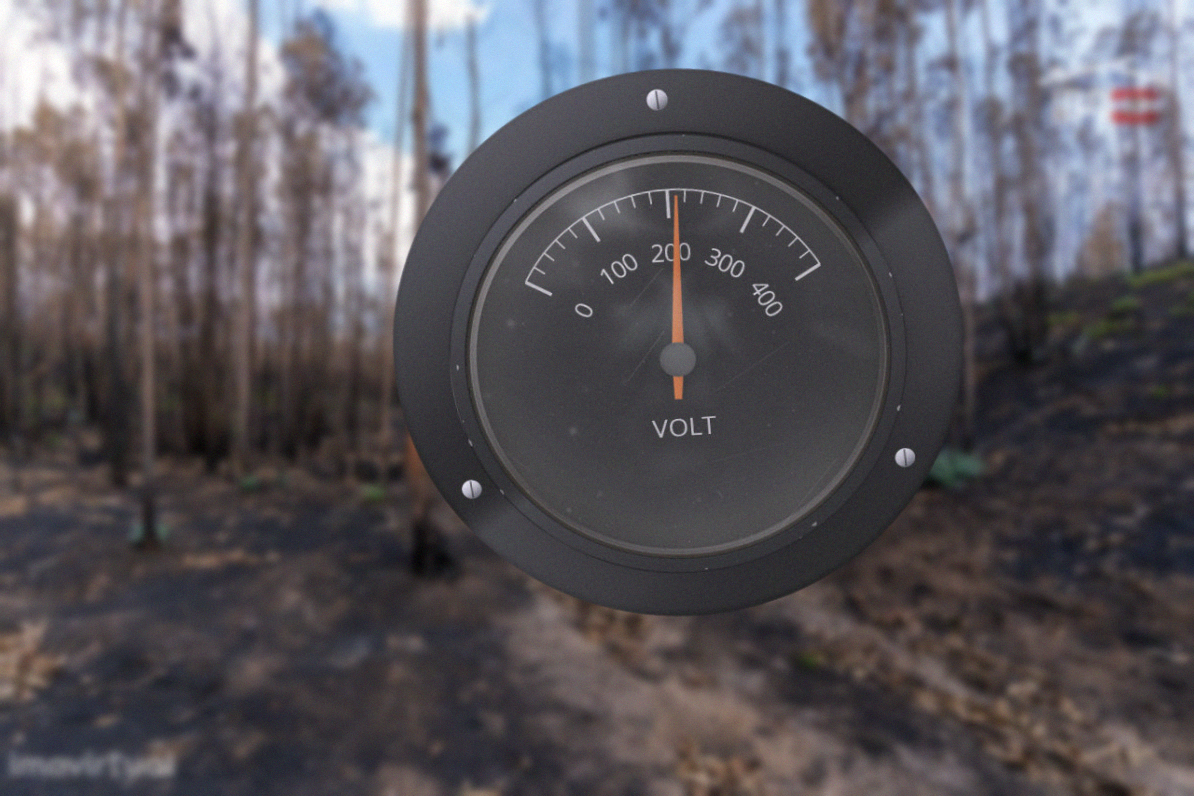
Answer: 210; V
